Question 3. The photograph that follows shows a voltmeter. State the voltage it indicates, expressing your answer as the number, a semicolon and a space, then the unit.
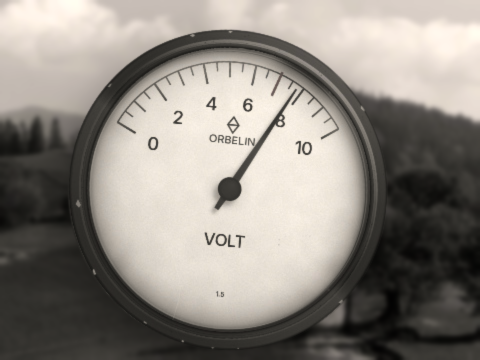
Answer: 7.75; V
